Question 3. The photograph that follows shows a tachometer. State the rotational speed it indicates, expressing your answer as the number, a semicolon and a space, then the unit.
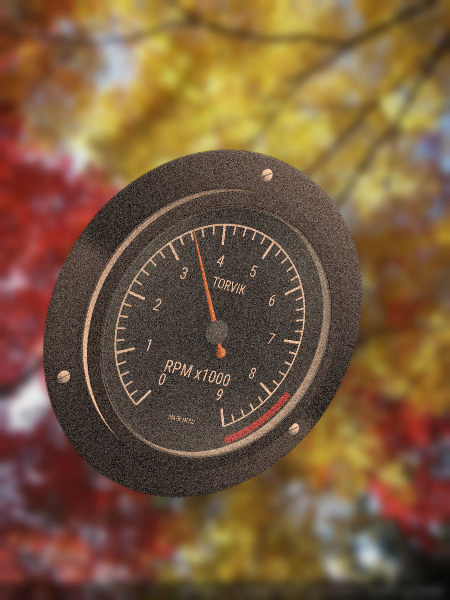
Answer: 3400; rpm
